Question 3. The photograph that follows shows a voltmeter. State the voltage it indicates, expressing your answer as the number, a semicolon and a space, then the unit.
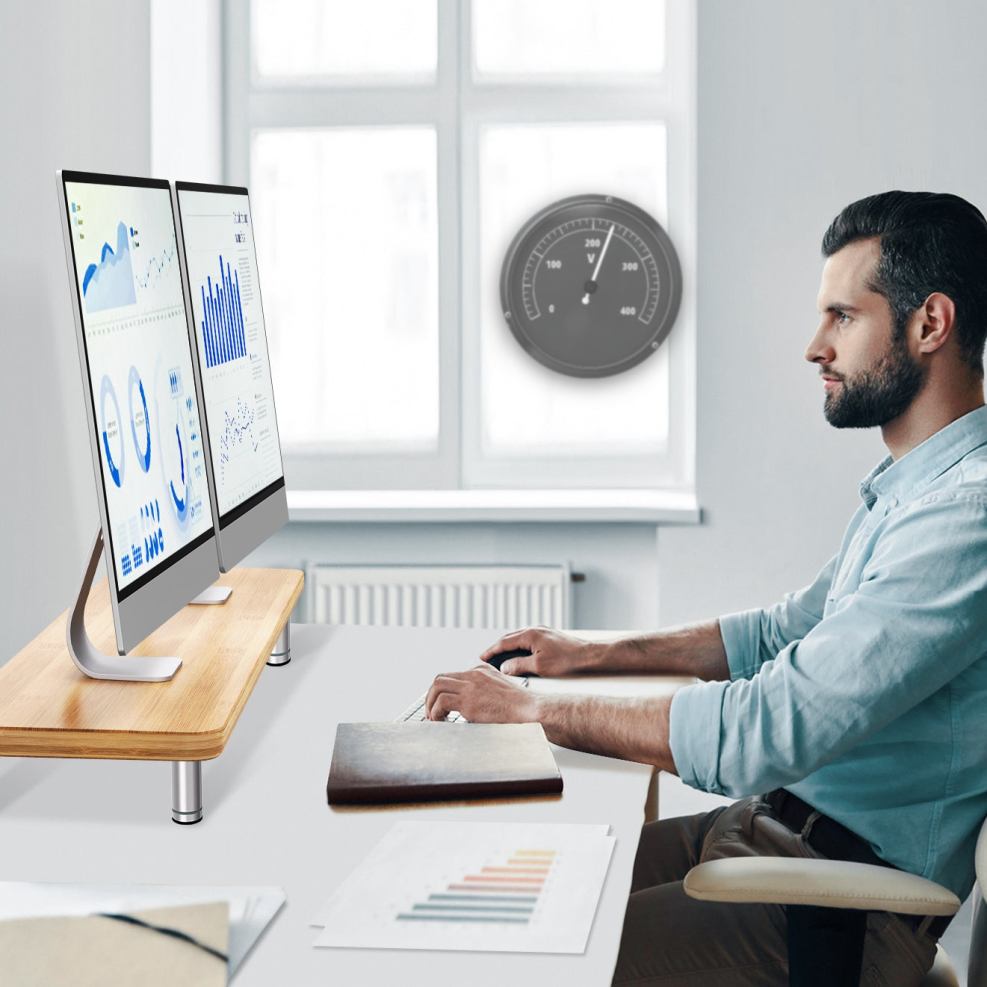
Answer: 230; V
